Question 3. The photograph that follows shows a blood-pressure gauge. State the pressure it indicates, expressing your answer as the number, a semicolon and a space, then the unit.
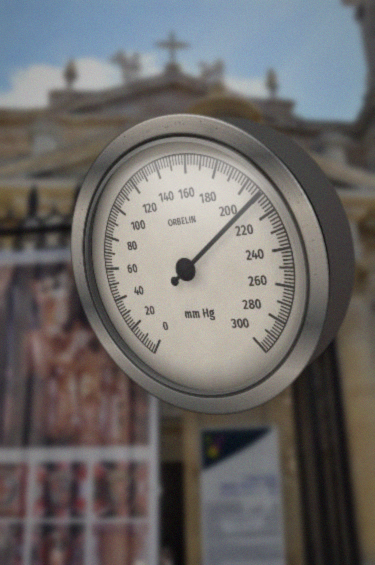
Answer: 210; mmHg
